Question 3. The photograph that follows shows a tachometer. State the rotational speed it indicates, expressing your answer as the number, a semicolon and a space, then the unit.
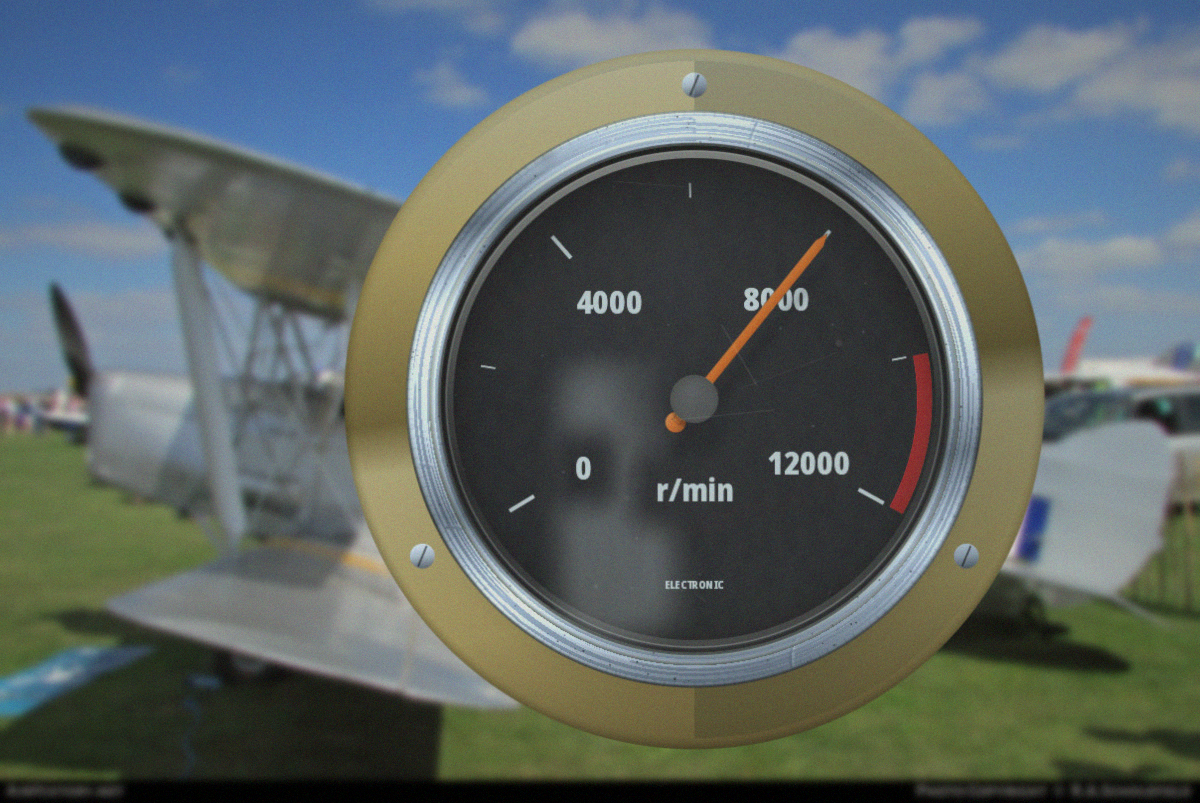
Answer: 8000; rpm
